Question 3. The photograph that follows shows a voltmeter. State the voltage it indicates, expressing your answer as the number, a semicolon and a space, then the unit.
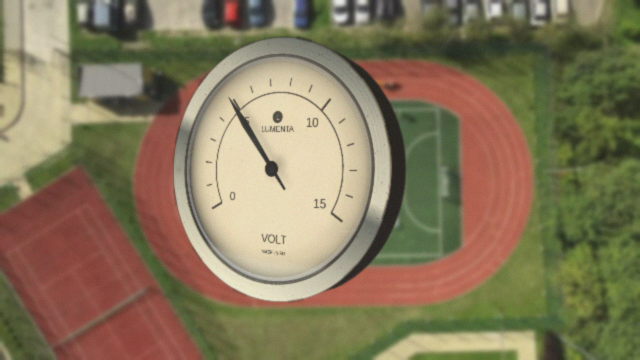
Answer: 5; V
